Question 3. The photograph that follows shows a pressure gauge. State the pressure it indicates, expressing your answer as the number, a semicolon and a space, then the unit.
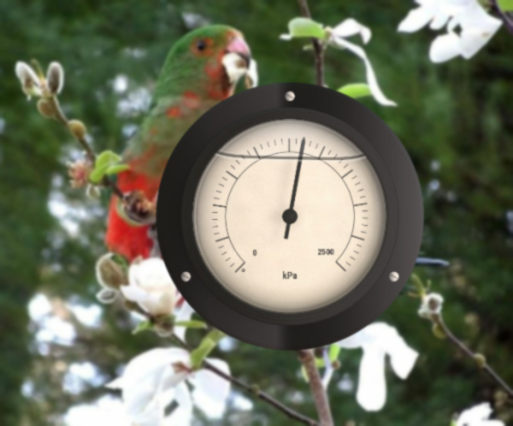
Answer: 1350; kPa
